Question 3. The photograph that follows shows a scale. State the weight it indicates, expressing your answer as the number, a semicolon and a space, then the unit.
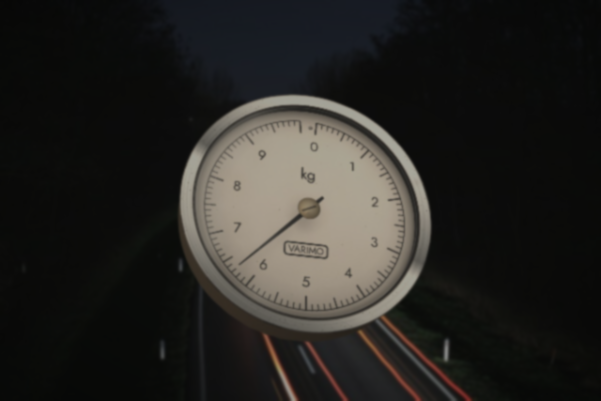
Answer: 6.3; kg
